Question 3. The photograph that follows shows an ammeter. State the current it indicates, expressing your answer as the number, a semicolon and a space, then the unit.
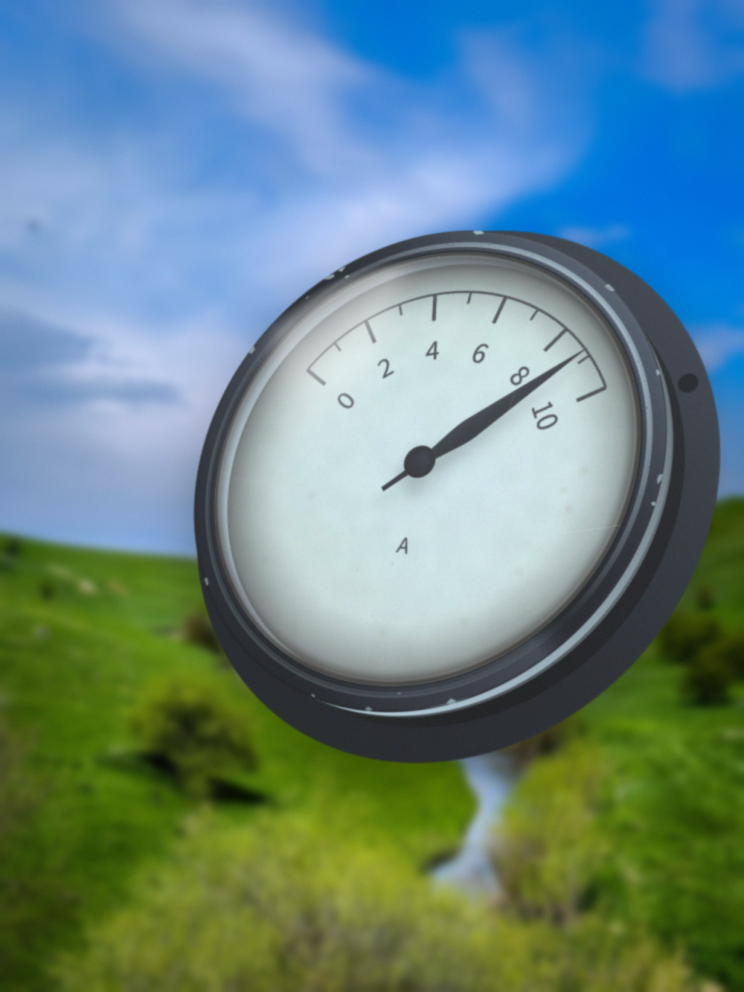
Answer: 9; A
